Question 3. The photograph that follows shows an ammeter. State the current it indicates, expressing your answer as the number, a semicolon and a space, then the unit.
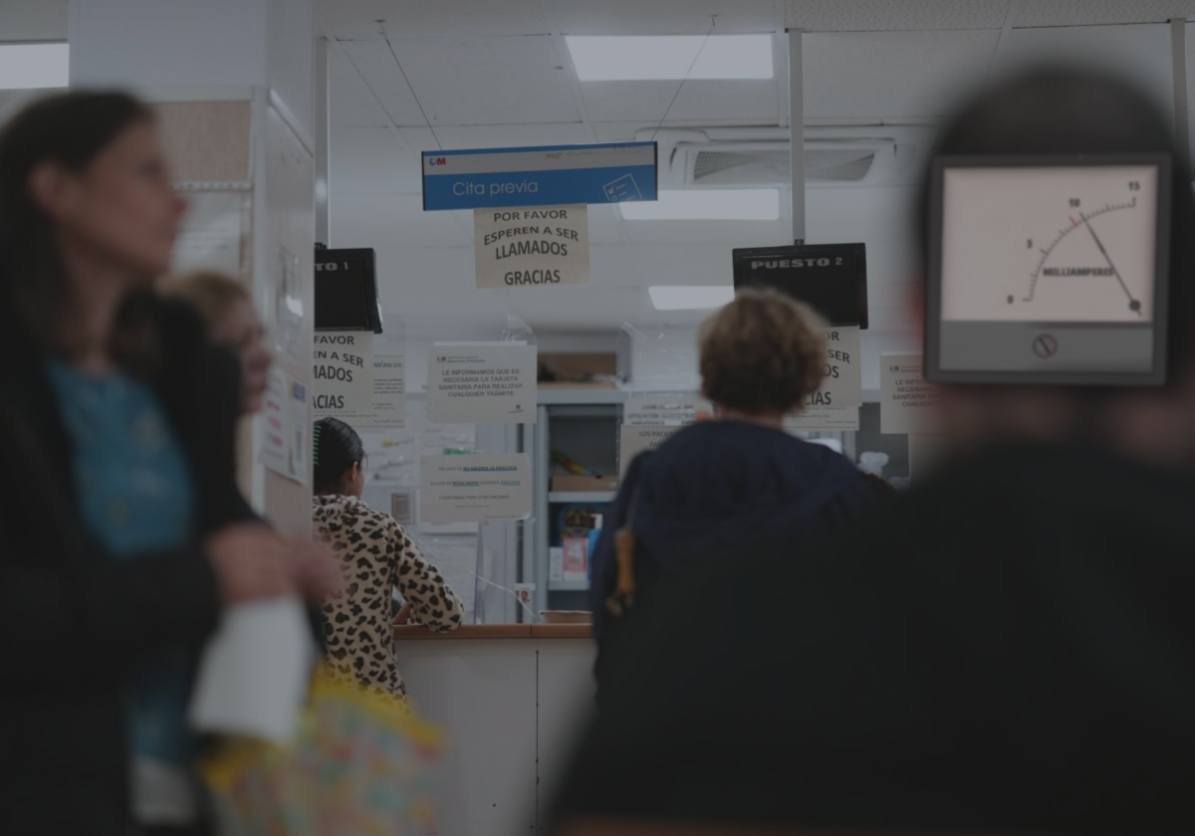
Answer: 10; mA
